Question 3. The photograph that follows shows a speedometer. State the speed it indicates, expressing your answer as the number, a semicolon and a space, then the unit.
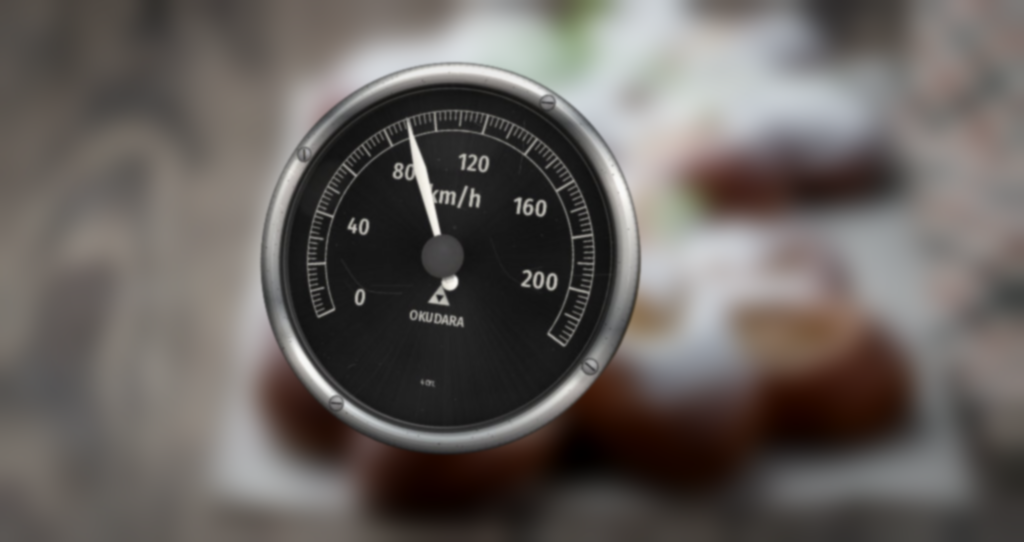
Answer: 90; km/h
